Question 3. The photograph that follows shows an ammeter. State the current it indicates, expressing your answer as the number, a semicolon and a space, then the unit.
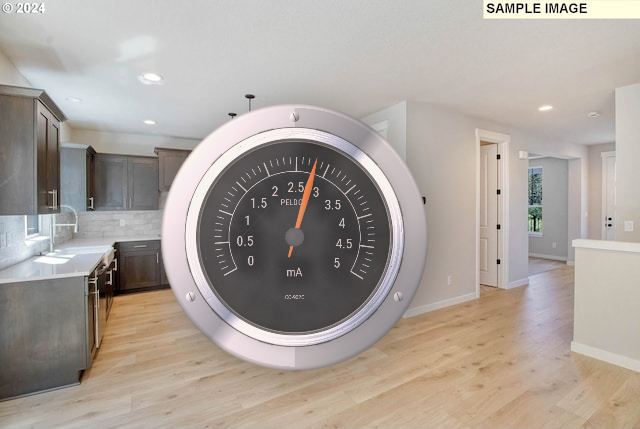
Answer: 2.8; mA
